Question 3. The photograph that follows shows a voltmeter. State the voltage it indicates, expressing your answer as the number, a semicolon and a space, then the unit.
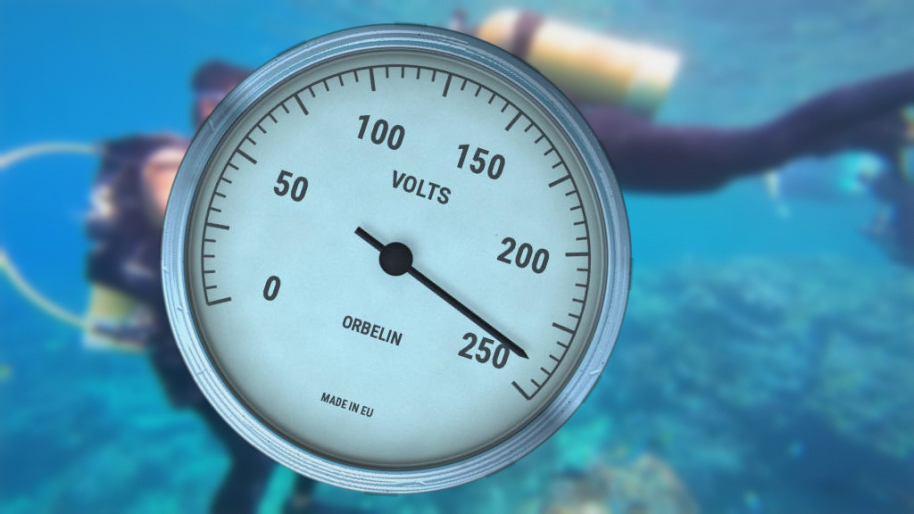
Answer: 240; V
